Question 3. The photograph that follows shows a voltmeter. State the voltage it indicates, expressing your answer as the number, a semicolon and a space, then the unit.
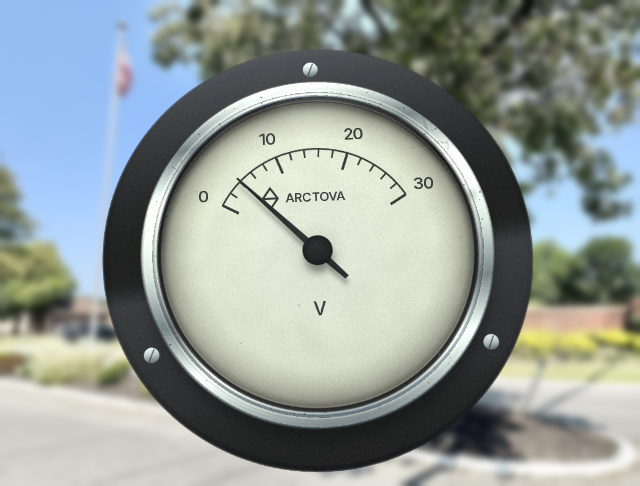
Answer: 4; V
